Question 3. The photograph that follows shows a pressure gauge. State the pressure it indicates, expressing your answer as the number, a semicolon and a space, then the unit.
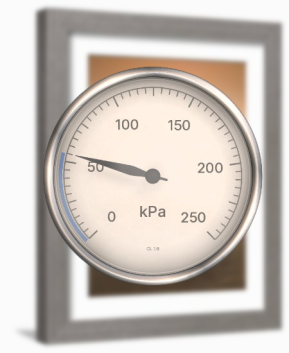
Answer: 55; kPa
